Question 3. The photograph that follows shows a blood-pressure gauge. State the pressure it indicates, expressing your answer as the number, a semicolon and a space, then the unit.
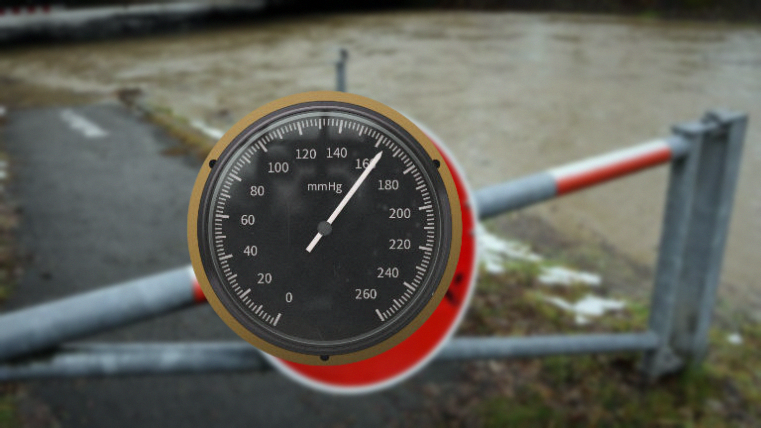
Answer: 164; mmHg
